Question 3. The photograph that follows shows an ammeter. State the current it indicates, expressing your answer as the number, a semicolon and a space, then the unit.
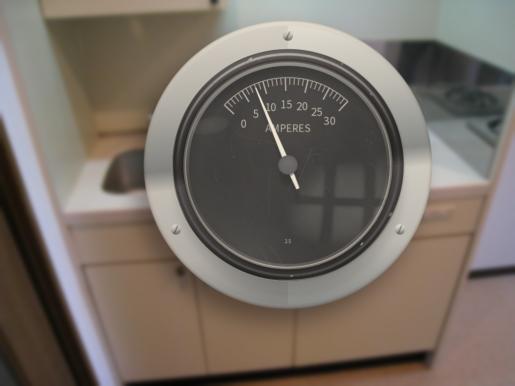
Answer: 8; A
